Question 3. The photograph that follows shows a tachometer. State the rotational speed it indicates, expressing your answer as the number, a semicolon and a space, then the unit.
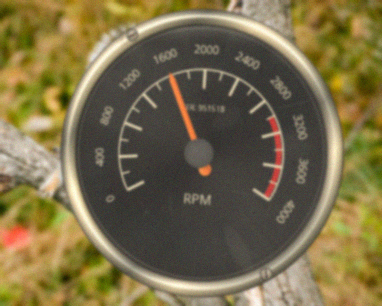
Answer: 1600; rpm
